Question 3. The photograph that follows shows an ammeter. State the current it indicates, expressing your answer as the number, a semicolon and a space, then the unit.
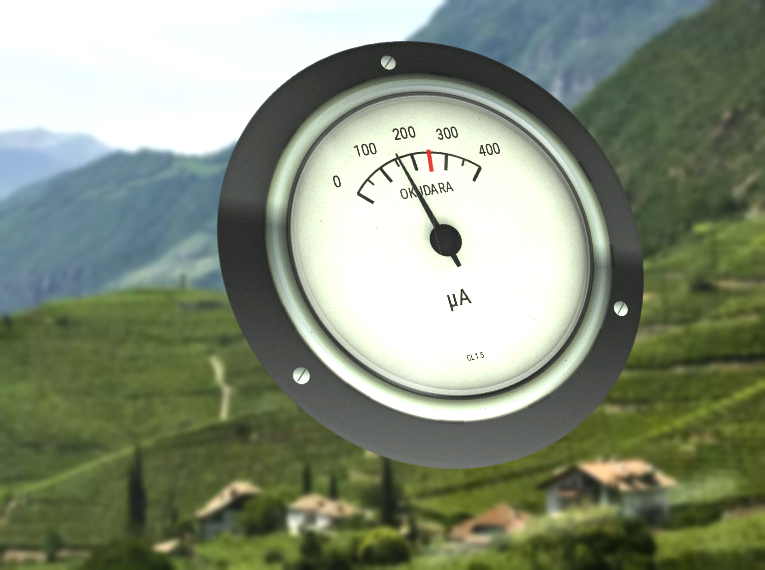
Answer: 150; µA
